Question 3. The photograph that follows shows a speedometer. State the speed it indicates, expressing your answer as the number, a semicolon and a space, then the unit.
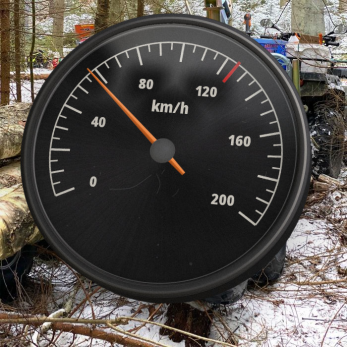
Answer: 57.5; km/h
